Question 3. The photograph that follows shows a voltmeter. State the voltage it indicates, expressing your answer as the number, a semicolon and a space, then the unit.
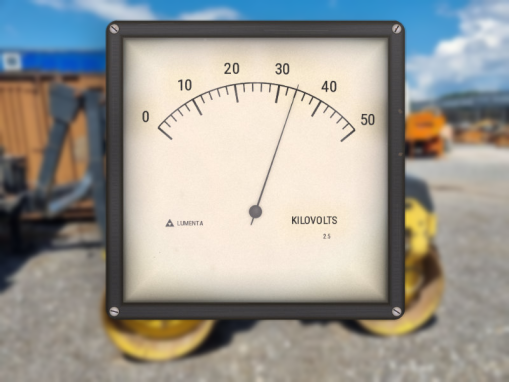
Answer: 34; kV
